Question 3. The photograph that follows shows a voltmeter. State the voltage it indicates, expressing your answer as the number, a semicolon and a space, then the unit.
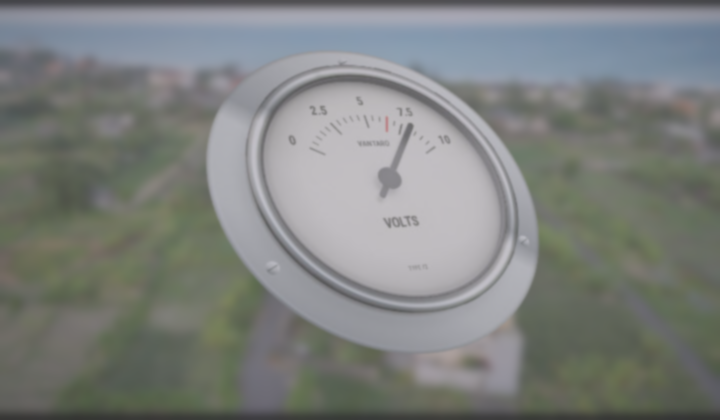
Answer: 8; V
